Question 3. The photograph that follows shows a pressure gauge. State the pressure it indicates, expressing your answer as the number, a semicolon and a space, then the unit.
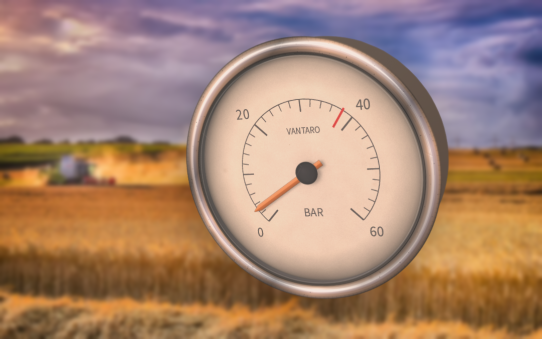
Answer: 3; bar
